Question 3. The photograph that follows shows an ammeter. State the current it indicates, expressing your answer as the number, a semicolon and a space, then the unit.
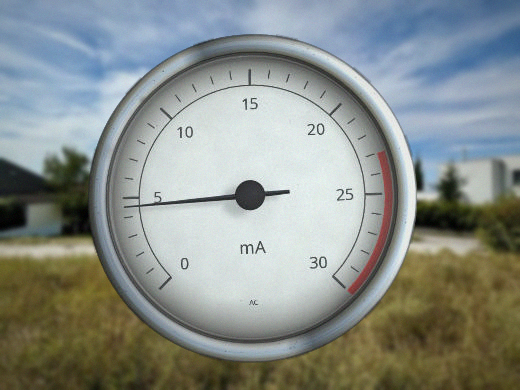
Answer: 4.5; mA
